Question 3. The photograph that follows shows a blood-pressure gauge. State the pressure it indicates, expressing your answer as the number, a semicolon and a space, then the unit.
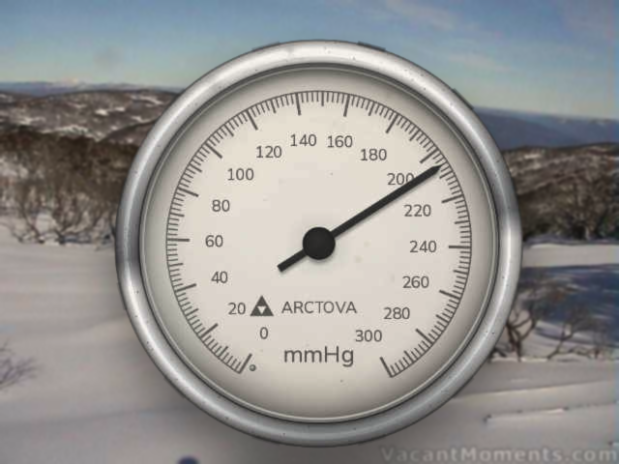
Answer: 206; mmHg
